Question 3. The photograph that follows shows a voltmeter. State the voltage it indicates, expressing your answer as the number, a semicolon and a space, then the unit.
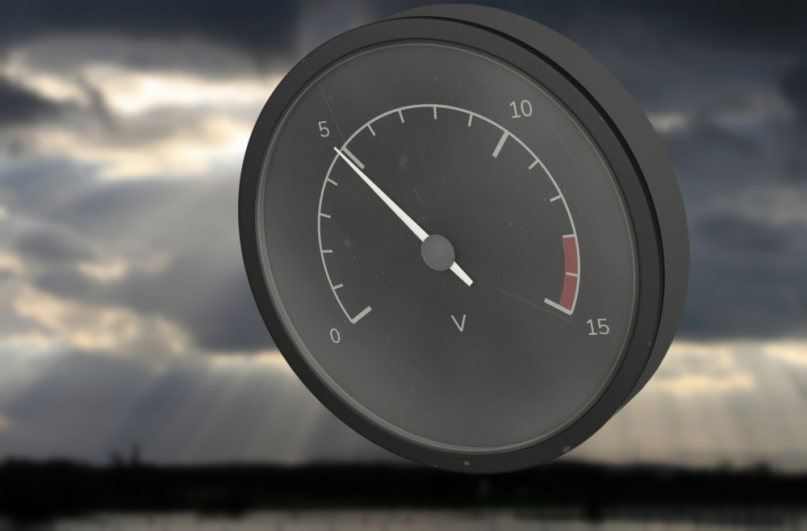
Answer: 5; V
